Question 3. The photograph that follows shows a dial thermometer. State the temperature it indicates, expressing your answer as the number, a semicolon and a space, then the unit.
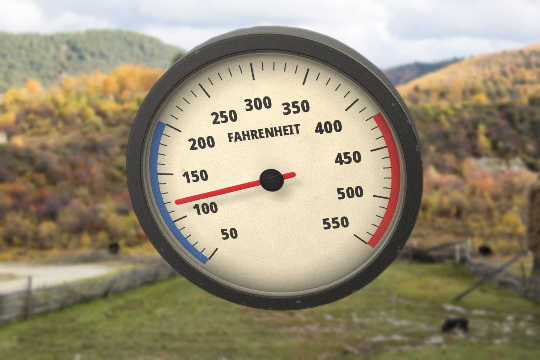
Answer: 120; °F
